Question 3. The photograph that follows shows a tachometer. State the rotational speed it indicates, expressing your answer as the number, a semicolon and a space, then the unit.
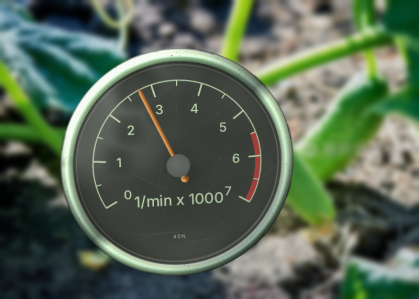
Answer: 2750; rpm
